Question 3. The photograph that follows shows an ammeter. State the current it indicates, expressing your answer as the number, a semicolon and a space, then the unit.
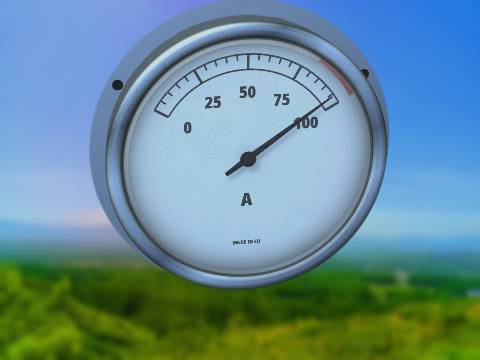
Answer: 95; A
